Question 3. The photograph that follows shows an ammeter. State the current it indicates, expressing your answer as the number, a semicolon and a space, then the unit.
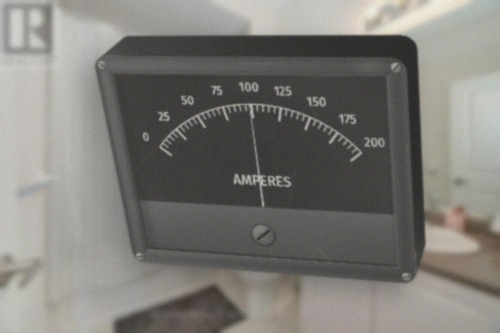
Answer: 100; A
